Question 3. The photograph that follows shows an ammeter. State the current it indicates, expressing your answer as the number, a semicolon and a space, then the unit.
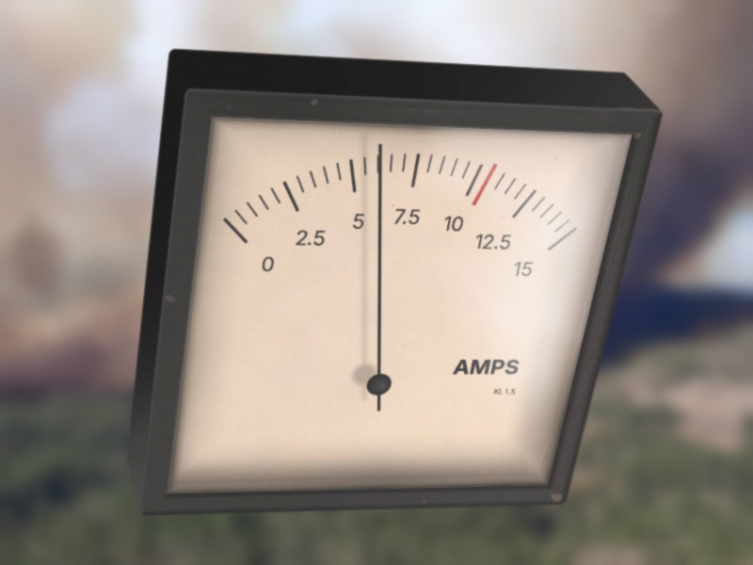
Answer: 6; A
